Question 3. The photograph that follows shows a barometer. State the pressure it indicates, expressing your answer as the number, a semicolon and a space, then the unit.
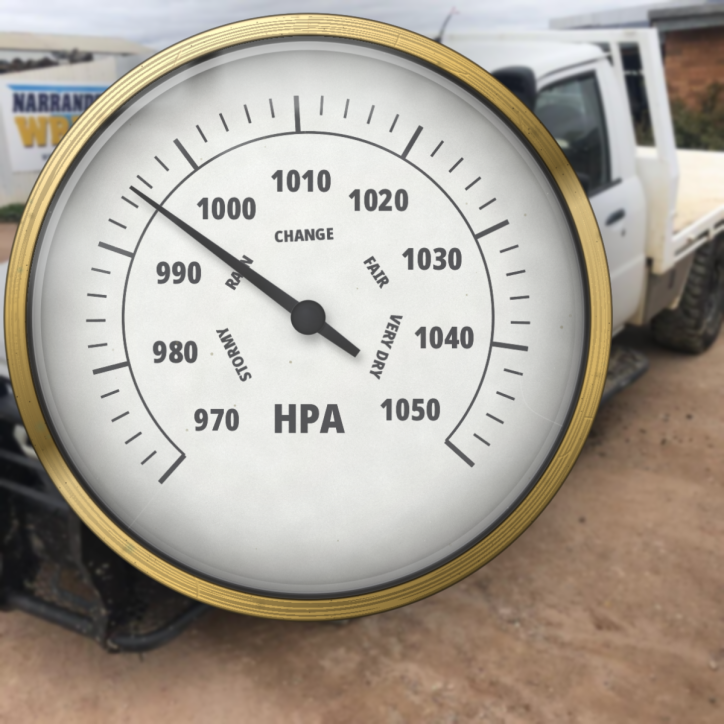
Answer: 995; hPa
